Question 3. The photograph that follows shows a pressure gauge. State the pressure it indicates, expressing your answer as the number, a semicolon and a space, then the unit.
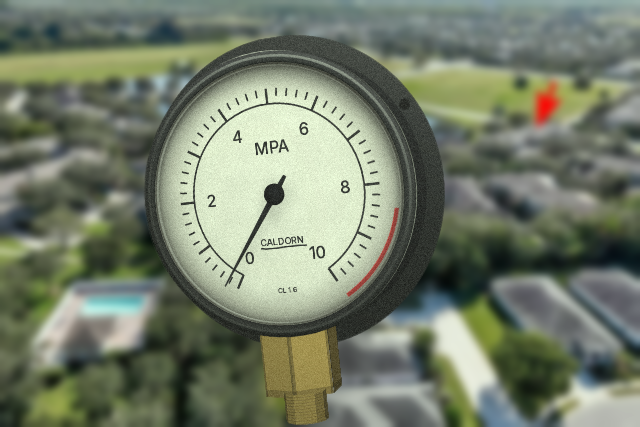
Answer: 0.2; MPa
